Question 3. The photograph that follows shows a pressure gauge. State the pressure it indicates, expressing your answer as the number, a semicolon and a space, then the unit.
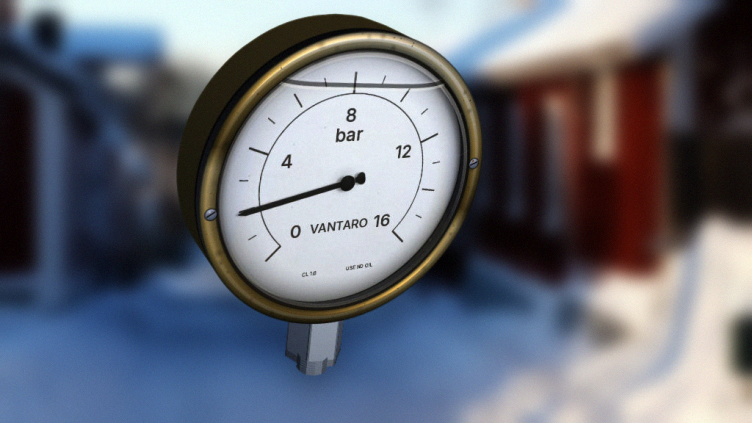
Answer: 2; bar
